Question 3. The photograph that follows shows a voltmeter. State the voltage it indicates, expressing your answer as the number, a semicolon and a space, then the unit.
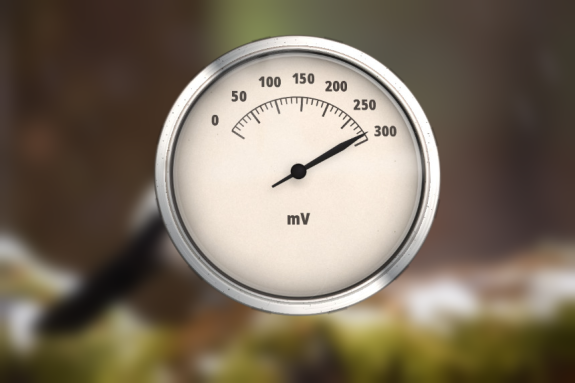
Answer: 290; mV
